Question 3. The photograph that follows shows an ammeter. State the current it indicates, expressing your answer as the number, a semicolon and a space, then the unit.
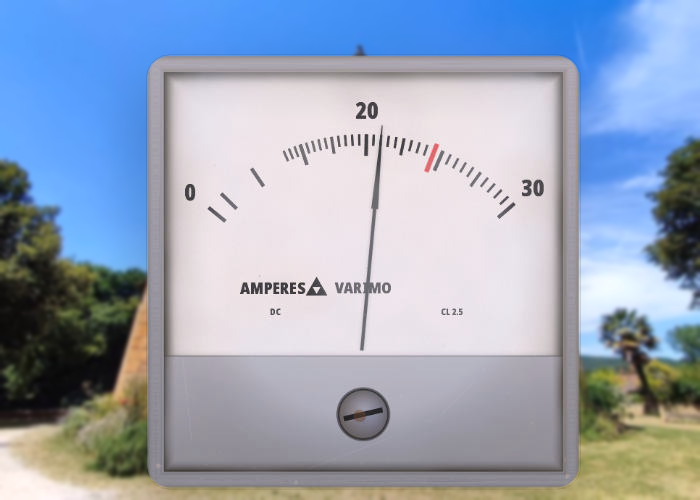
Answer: 21; A
